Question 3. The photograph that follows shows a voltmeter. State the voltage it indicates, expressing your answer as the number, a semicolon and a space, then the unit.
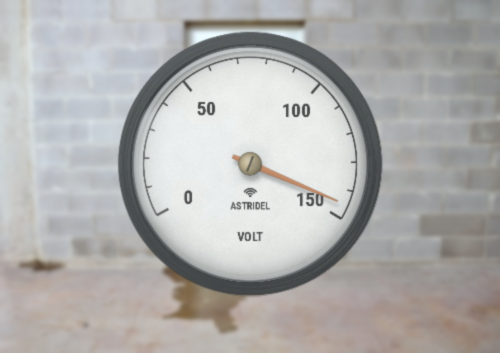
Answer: 145; V
